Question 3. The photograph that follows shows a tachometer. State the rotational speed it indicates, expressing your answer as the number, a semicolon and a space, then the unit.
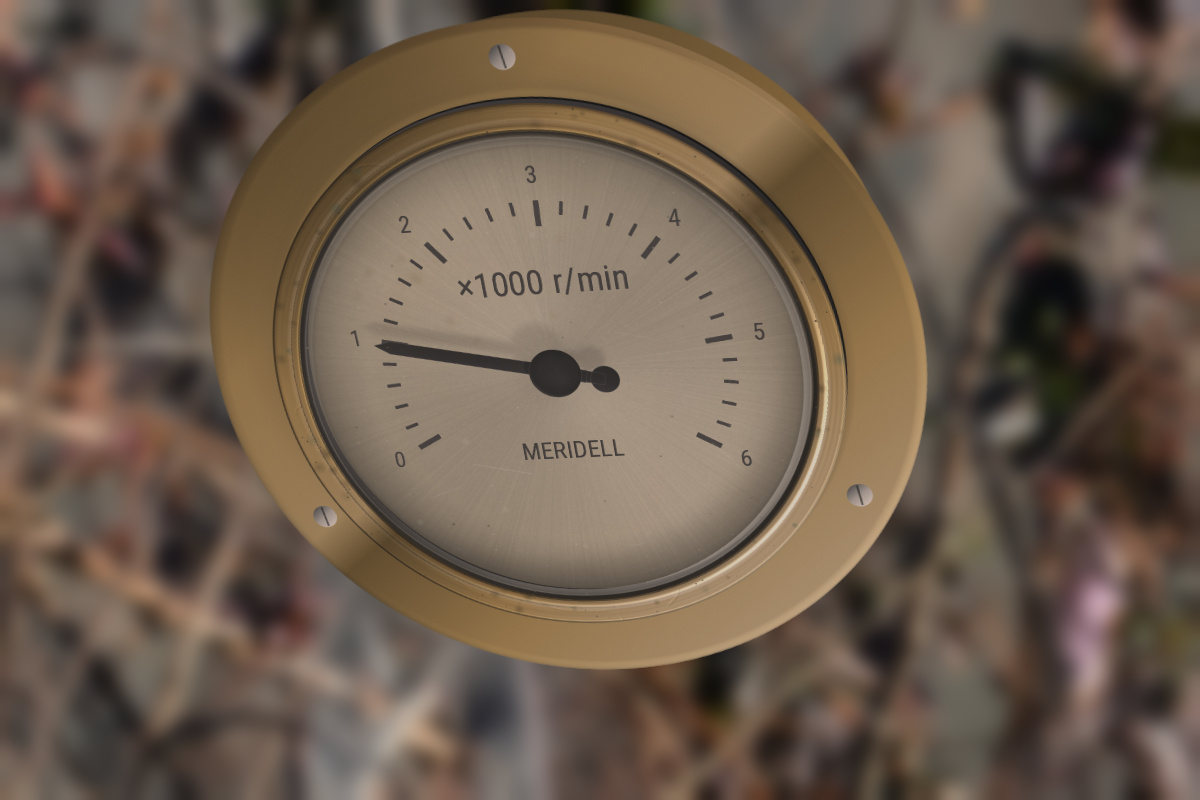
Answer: 1000; rpm
